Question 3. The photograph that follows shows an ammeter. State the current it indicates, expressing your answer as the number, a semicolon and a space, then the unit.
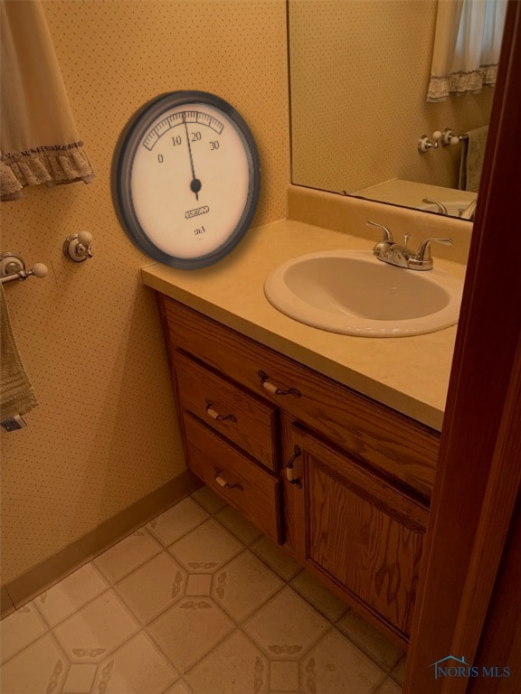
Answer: 15; mA
